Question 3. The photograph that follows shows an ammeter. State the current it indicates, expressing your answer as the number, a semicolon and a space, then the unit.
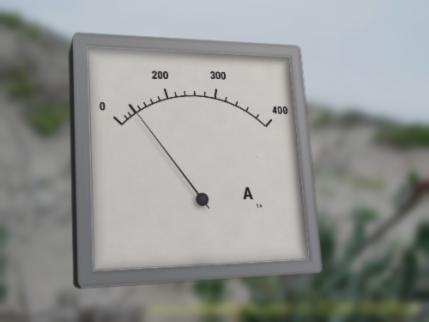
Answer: 100; A
